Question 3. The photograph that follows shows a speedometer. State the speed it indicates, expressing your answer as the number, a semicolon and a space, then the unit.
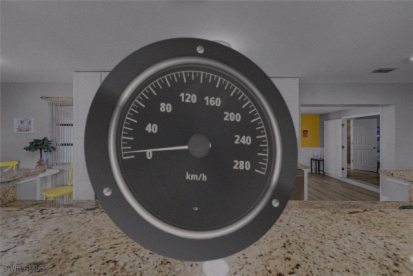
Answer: 5; km/h
